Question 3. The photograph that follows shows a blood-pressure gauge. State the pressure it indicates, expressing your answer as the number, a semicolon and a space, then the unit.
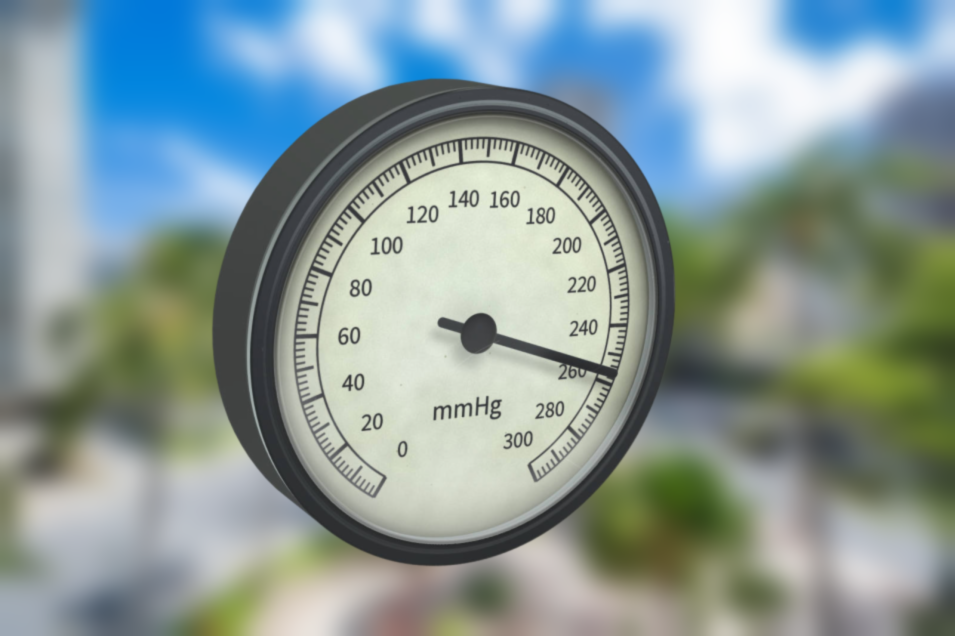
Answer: 256; mmHg
